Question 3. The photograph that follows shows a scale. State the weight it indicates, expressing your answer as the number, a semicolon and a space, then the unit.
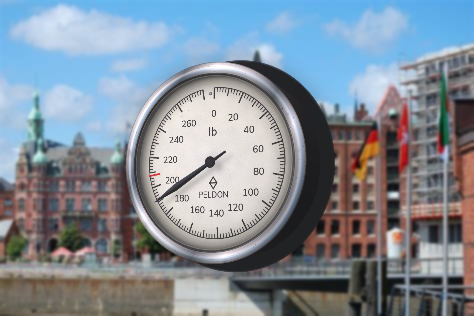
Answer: 190; lb
